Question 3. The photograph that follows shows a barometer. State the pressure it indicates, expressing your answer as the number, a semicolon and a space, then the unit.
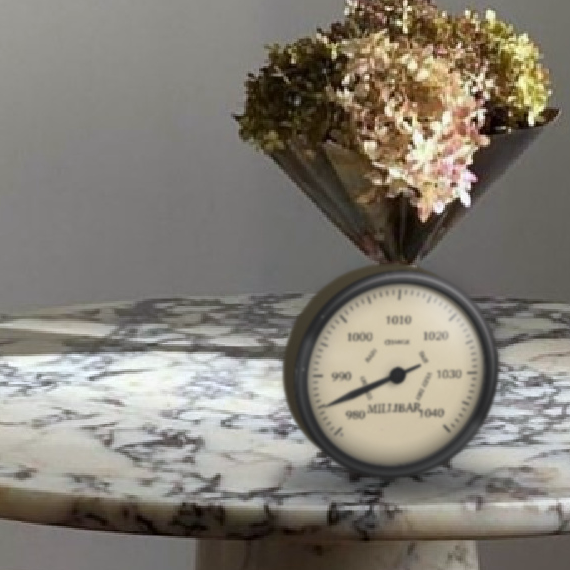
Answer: 985; mbar
